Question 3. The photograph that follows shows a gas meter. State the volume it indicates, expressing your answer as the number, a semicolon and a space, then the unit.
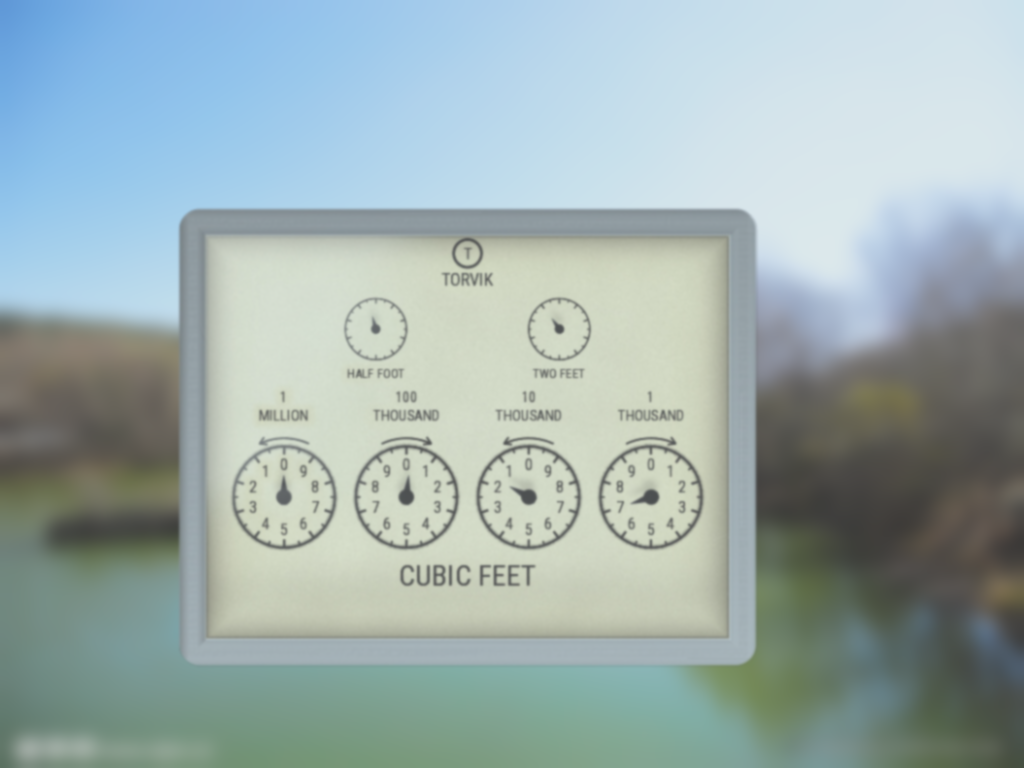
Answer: 1700; ft³
